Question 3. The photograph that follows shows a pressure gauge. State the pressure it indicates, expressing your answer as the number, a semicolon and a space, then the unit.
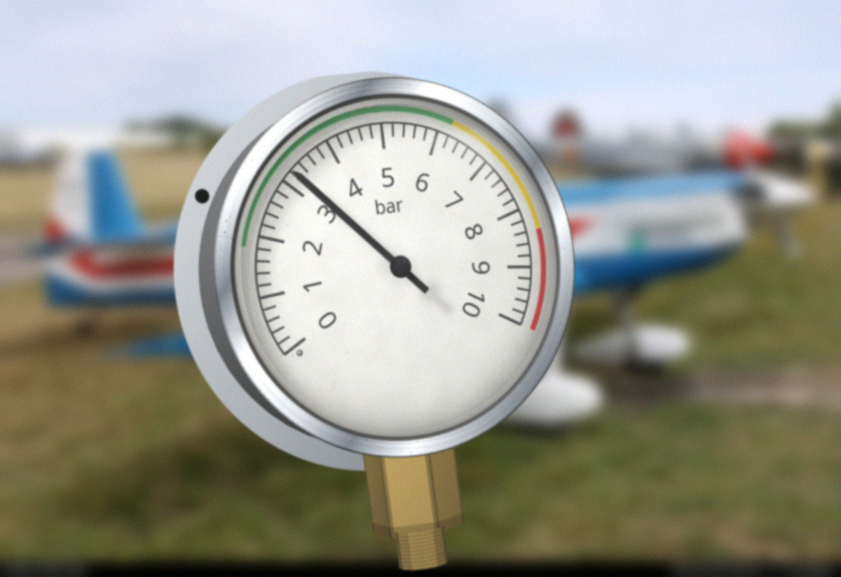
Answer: 3.2; bar
